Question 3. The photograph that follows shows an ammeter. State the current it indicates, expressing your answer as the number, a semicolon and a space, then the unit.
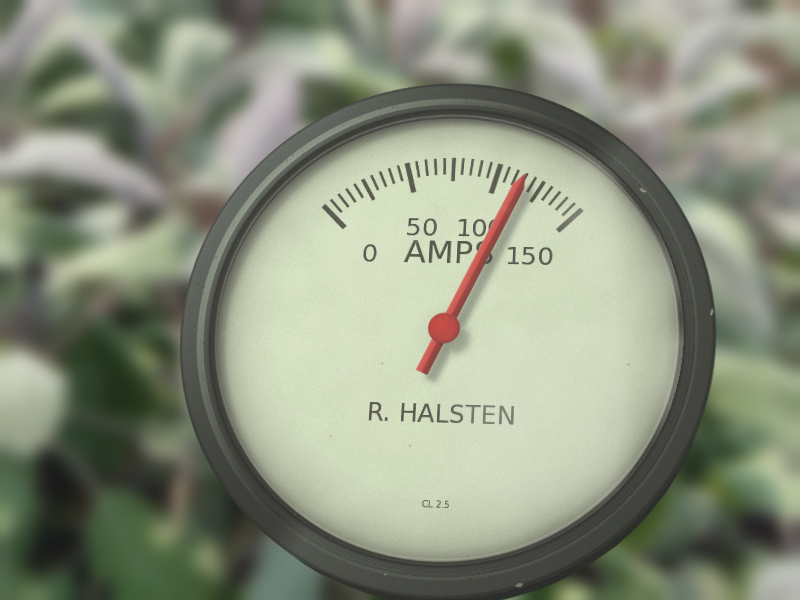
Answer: 115; A
